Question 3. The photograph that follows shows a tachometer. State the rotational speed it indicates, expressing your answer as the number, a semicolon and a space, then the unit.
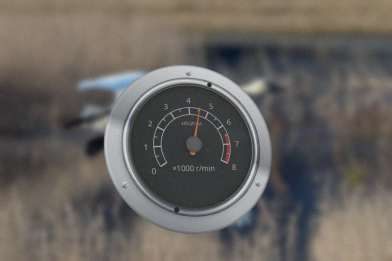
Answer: 4500; rpm
